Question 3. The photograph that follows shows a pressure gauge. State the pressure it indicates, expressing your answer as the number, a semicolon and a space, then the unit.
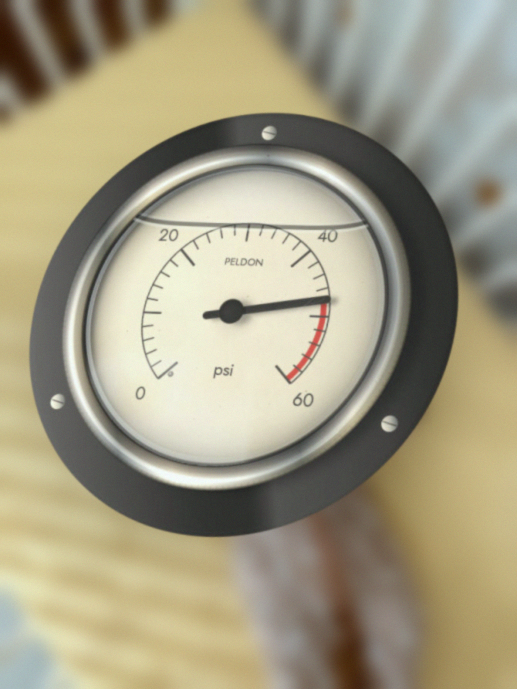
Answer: 48; psi
